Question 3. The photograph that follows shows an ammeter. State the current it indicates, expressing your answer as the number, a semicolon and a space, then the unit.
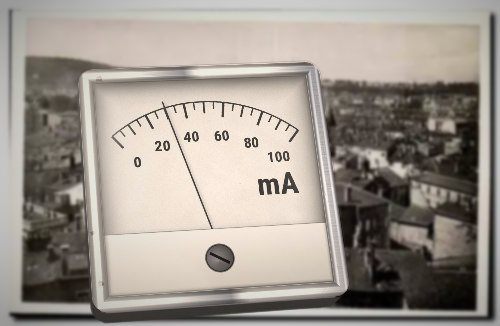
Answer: 30; mA
